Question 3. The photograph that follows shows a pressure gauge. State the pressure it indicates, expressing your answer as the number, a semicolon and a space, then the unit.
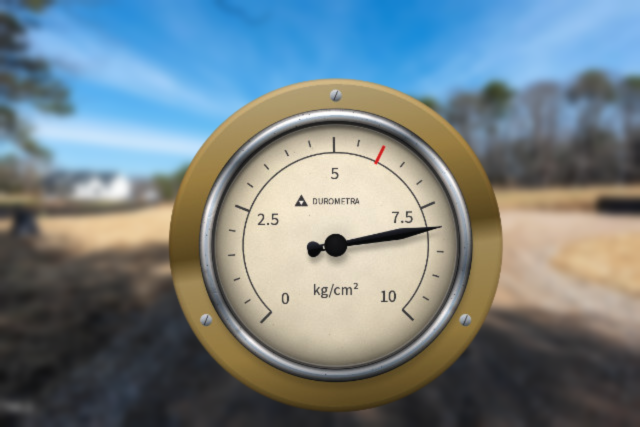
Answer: 8; kg/cm²
